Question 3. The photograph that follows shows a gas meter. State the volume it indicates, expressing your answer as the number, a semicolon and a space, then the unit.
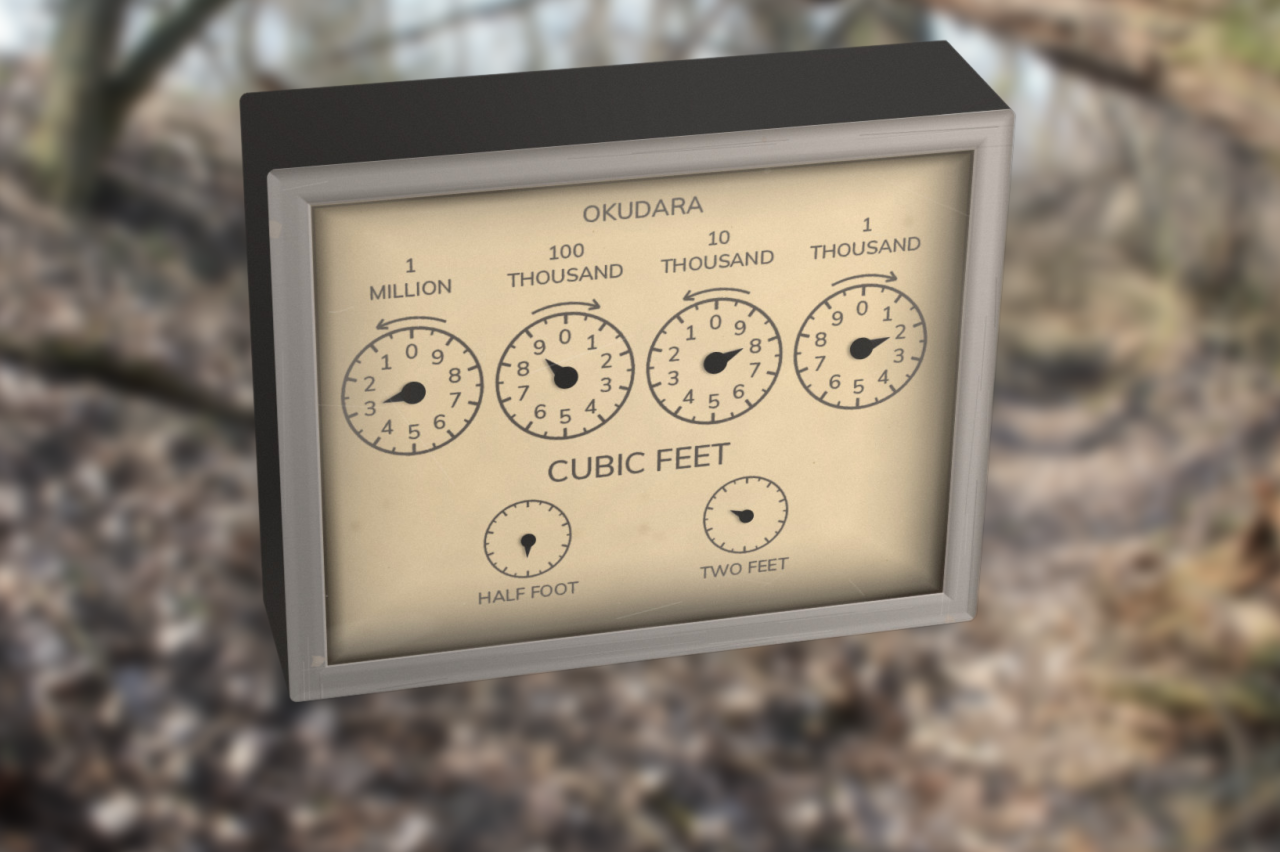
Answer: 288200; ft³
